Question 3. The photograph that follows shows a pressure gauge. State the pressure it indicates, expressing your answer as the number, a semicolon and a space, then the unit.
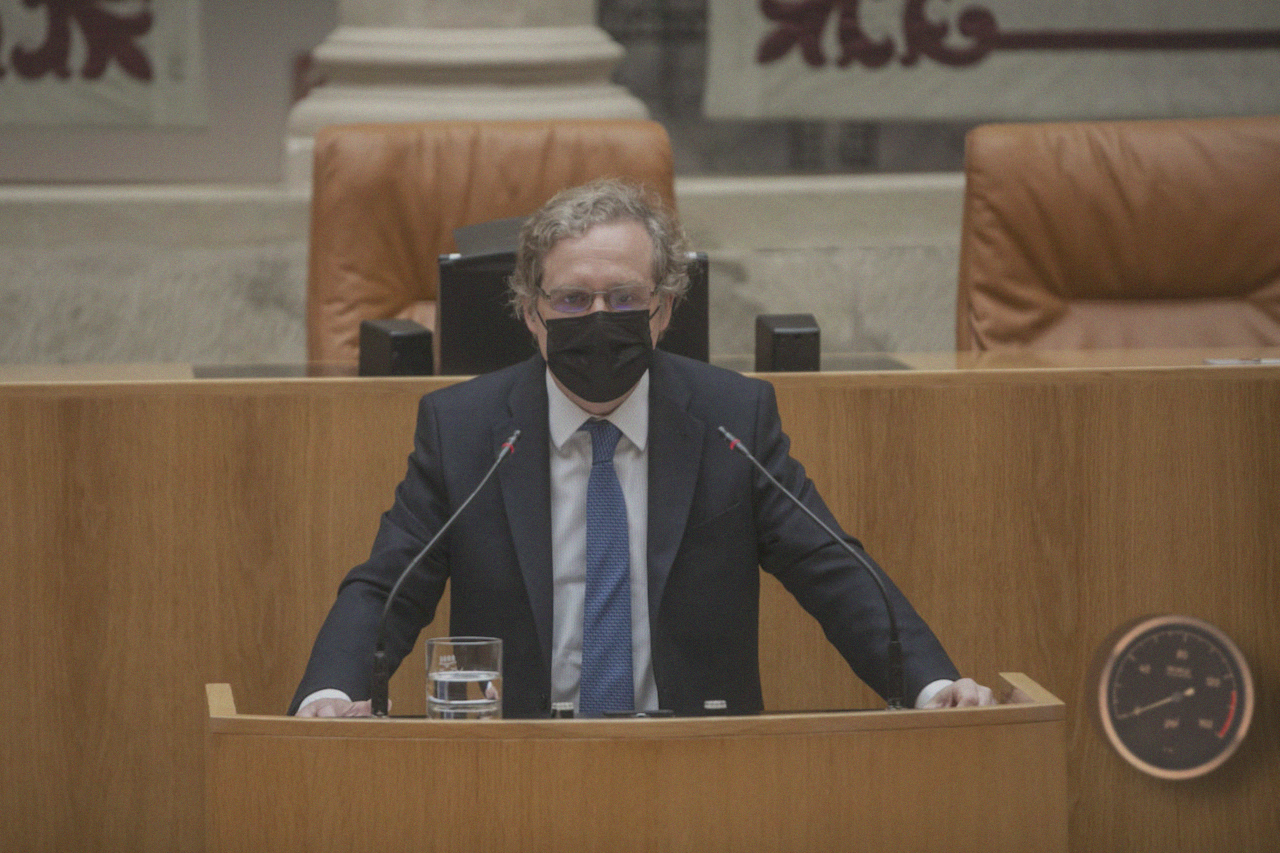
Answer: 0; psi
